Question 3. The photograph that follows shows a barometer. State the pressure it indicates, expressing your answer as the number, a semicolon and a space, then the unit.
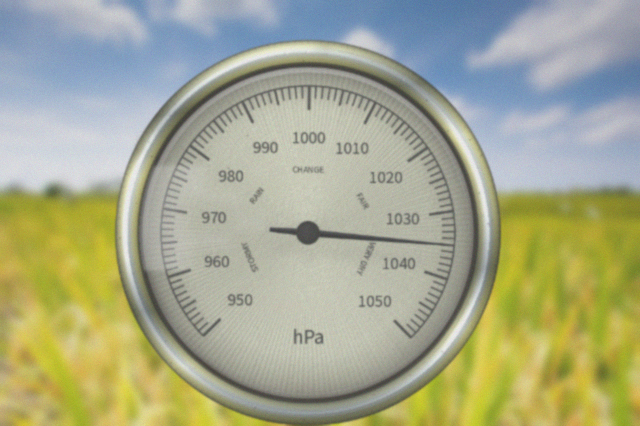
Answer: 1035; hPa
